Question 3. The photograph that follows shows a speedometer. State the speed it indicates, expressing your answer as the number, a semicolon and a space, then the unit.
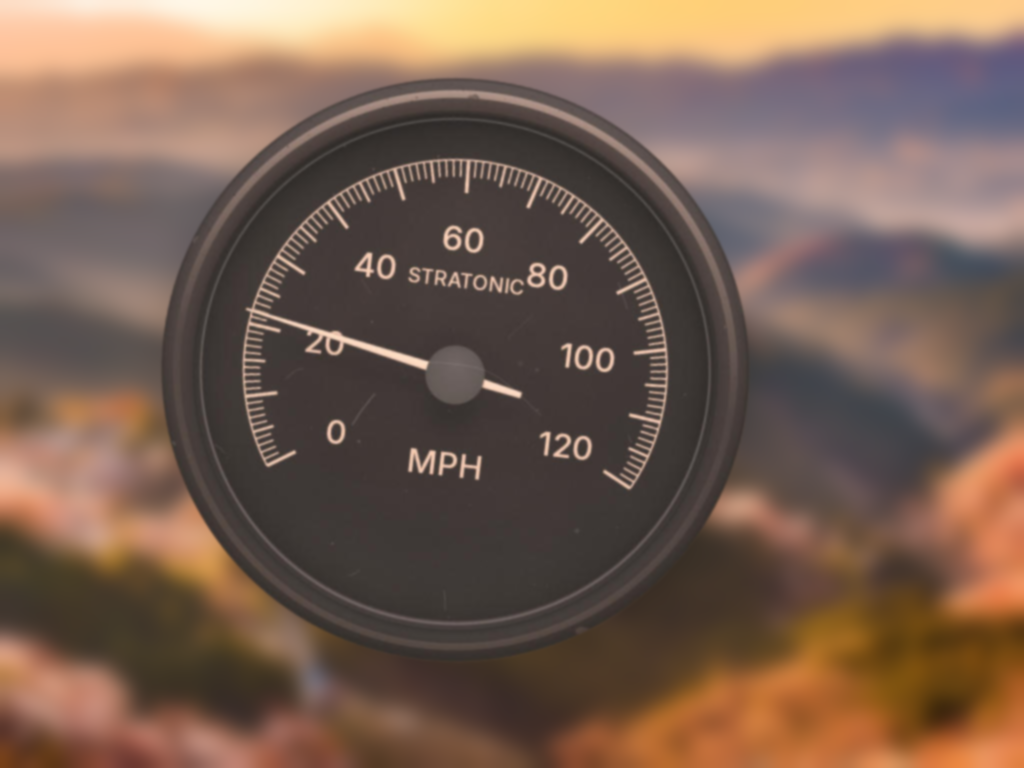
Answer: 22; mph
